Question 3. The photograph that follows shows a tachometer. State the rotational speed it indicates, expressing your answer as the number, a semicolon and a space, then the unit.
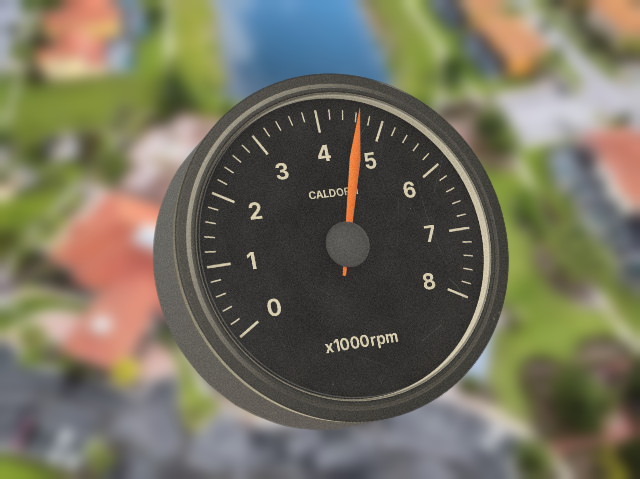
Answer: 4600; rpm
